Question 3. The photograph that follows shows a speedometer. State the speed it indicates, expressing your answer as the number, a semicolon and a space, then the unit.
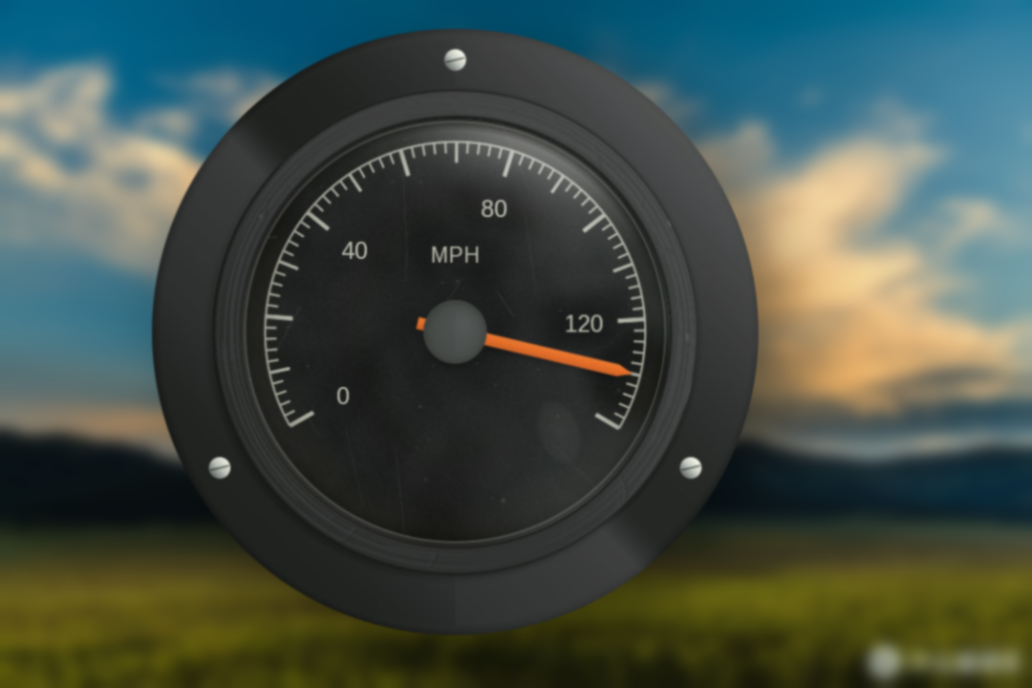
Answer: 130; mph
